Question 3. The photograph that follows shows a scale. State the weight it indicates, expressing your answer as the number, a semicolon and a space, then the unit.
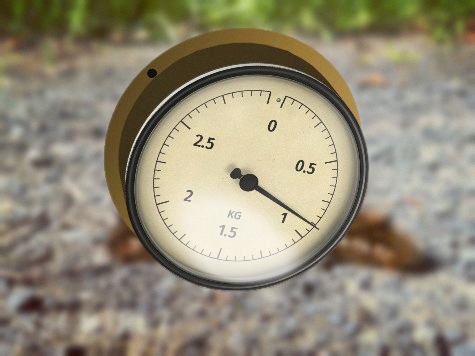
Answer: 0.9; kg
